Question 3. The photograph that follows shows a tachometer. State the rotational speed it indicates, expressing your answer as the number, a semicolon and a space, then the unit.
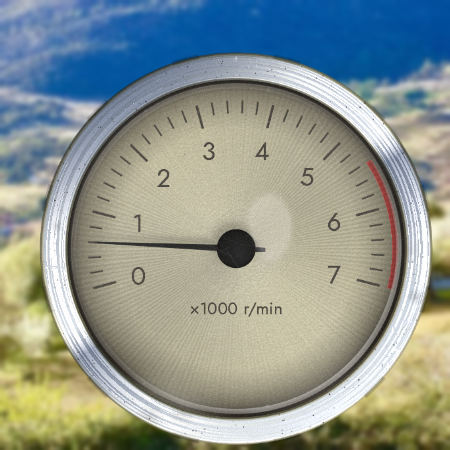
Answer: 600; rpm
